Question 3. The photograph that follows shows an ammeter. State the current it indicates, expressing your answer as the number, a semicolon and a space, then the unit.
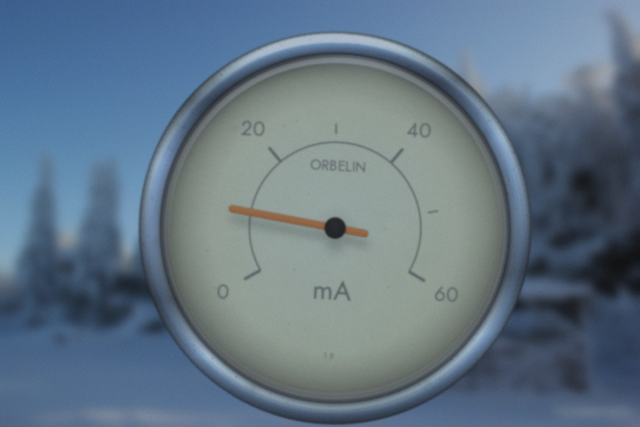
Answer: 10; mA
